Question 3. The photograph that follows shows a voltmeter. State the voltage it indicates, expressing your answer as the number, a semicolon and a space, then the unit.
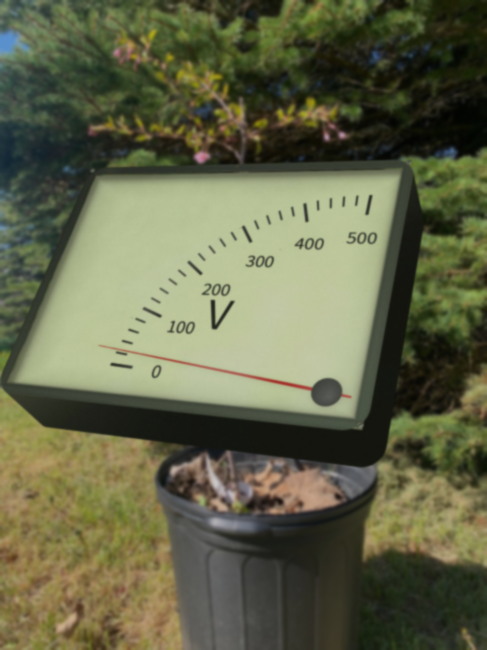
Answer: 20; V
